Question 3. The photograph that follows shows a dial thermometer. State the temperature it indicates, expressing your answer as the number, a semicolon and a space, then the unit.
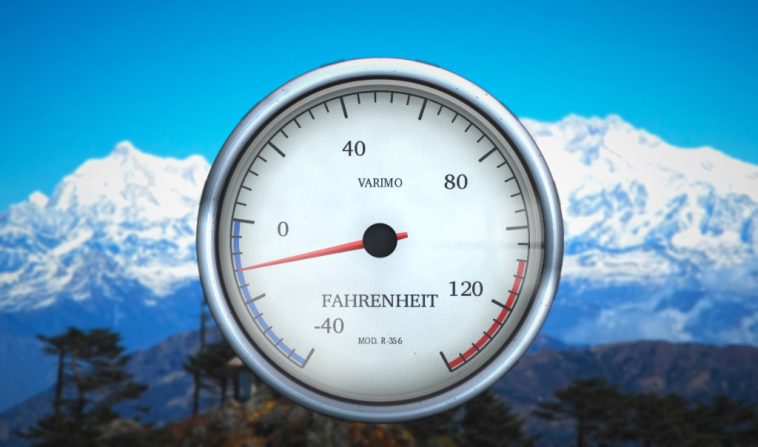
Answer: -12; °F
